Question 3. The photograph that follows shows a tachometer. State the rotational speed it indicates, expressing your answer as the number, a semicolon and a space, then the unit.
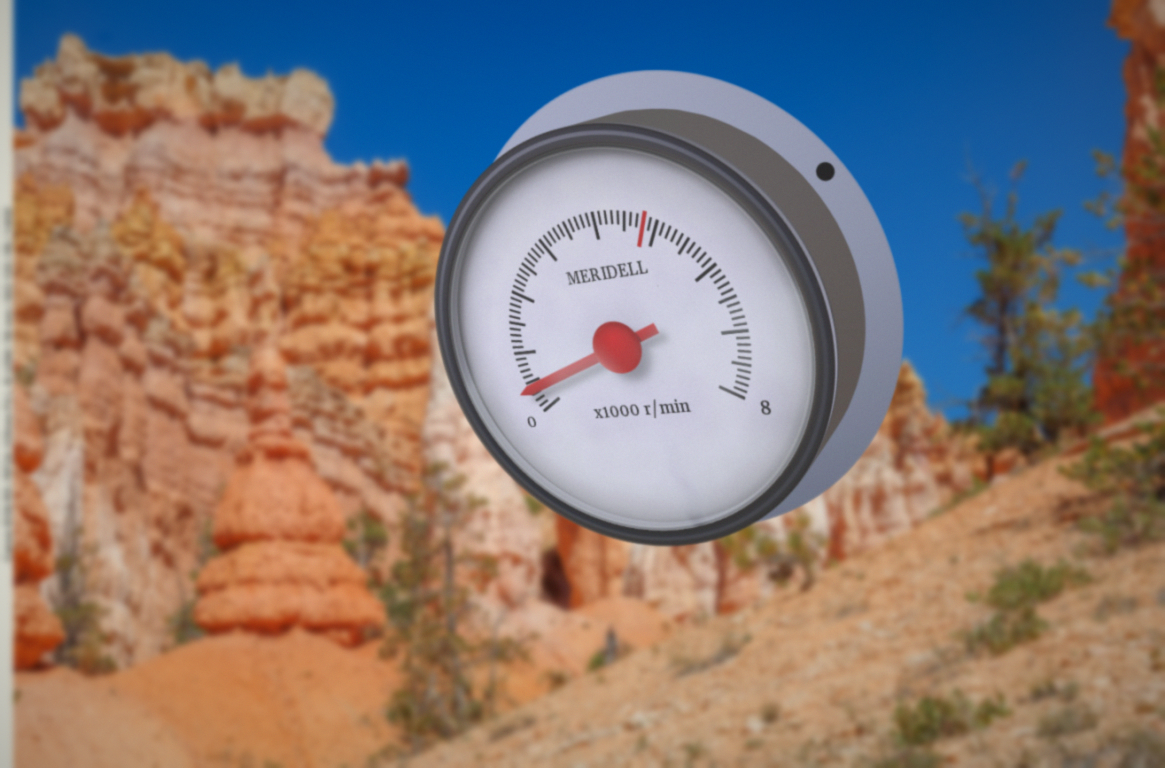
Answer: 400; rpm
